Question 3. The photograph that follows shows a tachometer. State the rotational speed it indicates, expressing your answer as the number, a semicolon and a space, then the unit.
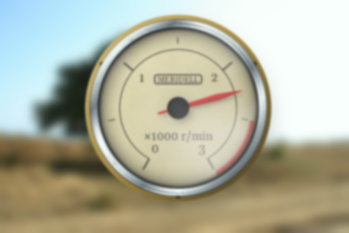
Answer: 2250; rpm
